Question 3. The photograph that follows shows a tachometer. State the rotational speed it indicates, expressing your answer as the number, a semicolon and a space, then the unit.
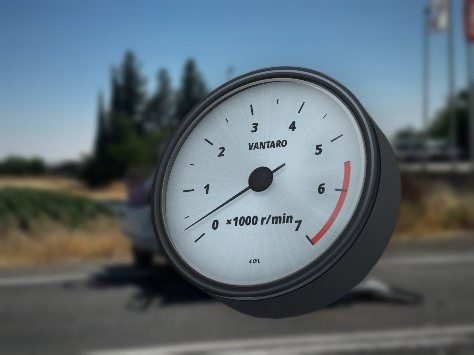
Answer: 250; rpm
